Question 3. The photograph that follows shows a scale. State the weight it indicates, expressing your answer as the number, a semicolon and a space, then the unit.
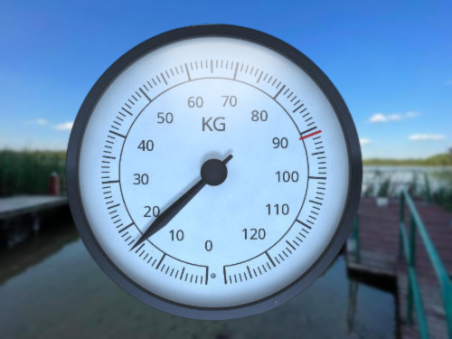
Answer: 16; kg
